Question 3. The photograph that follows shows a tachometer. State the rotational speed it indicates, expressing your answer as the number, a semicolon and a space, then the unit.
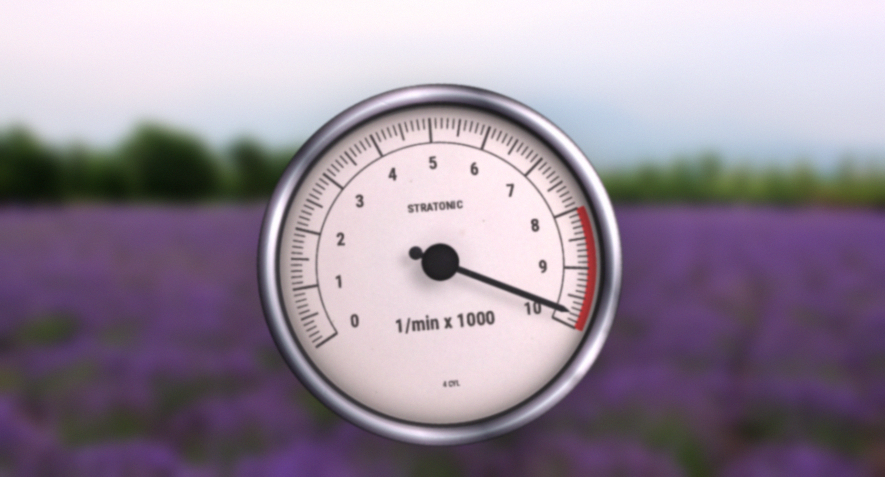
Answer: 9800; rpm
